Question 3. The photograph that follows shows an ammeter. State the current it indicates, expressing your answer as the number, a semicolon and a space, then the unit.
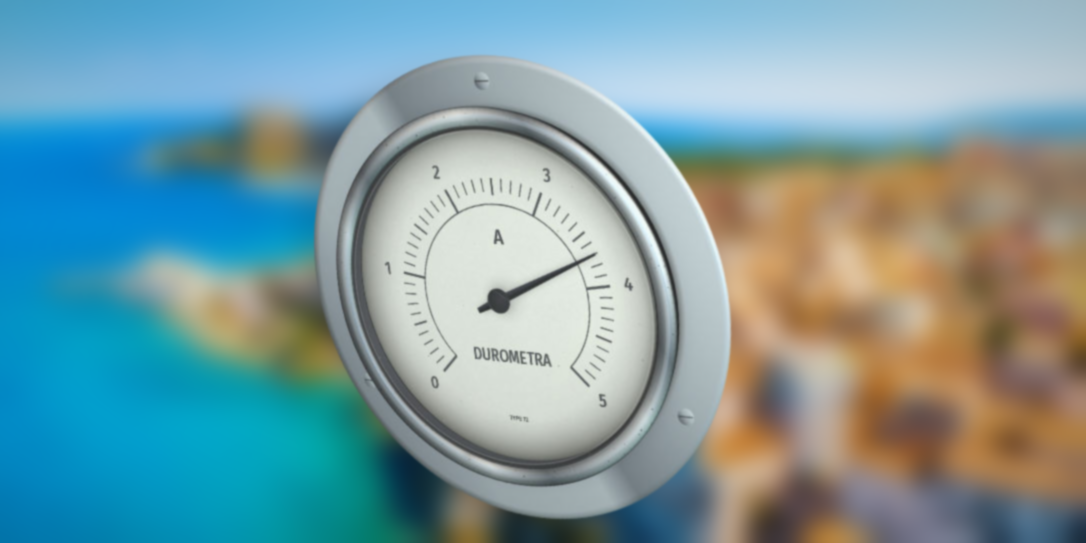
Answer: 3.7; A
